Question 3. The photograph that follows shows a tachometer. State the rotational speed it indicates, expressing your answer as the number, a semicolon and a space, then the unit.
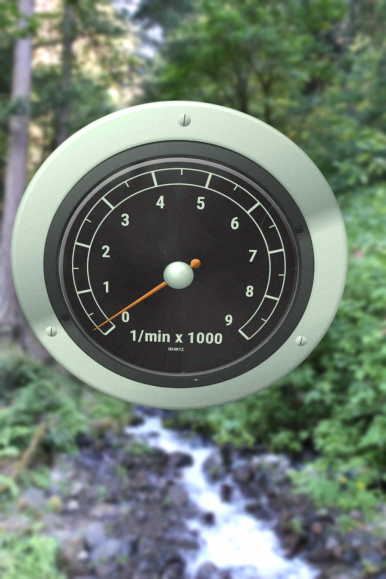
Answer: 250; rpm
